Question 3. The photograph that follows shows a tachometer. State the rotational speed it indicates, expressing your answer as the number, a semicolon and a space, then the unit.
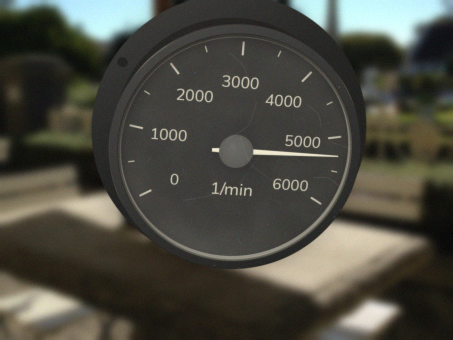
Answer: 5250; rpm
